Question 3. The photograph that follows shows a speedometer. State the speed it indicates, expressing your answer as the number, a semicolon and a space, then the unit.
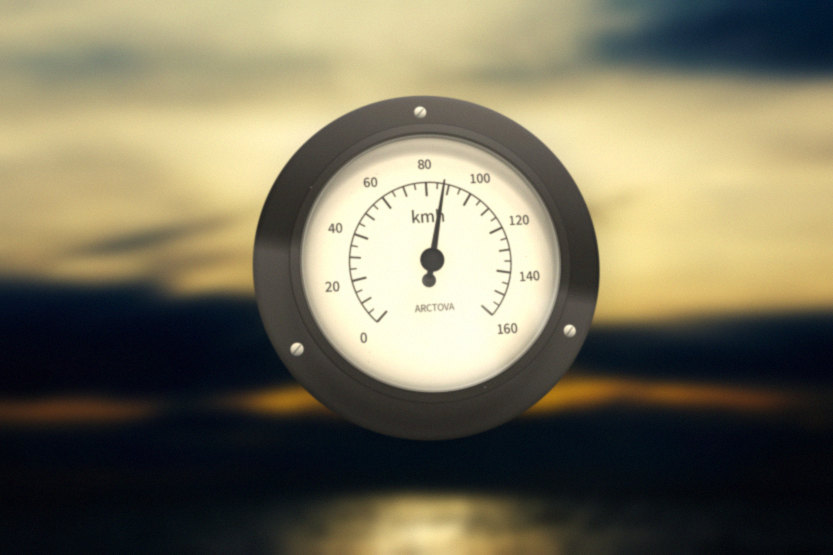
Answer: 87.5; km/h
